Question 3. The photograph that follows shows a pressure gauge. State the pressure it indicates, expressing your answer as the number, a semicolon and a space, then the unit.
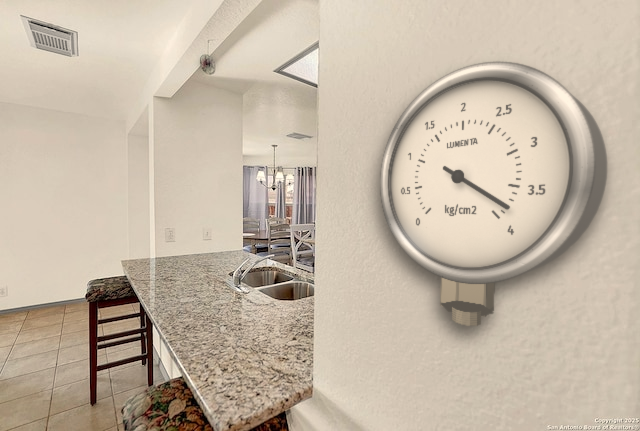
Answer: 3.8; kg/cm²
